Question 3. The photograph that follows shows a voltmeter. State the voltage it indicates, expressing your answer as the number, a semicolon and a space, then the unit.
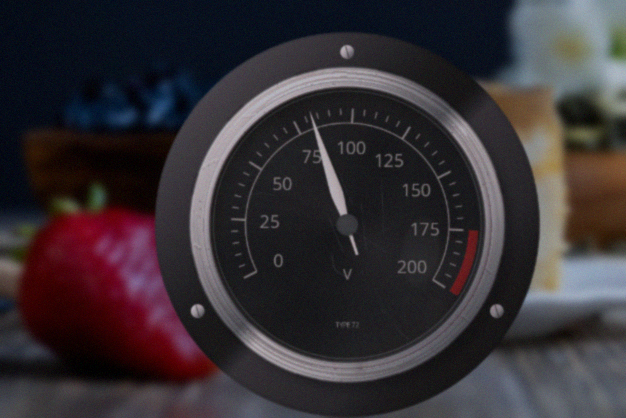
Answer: 82.5; V
